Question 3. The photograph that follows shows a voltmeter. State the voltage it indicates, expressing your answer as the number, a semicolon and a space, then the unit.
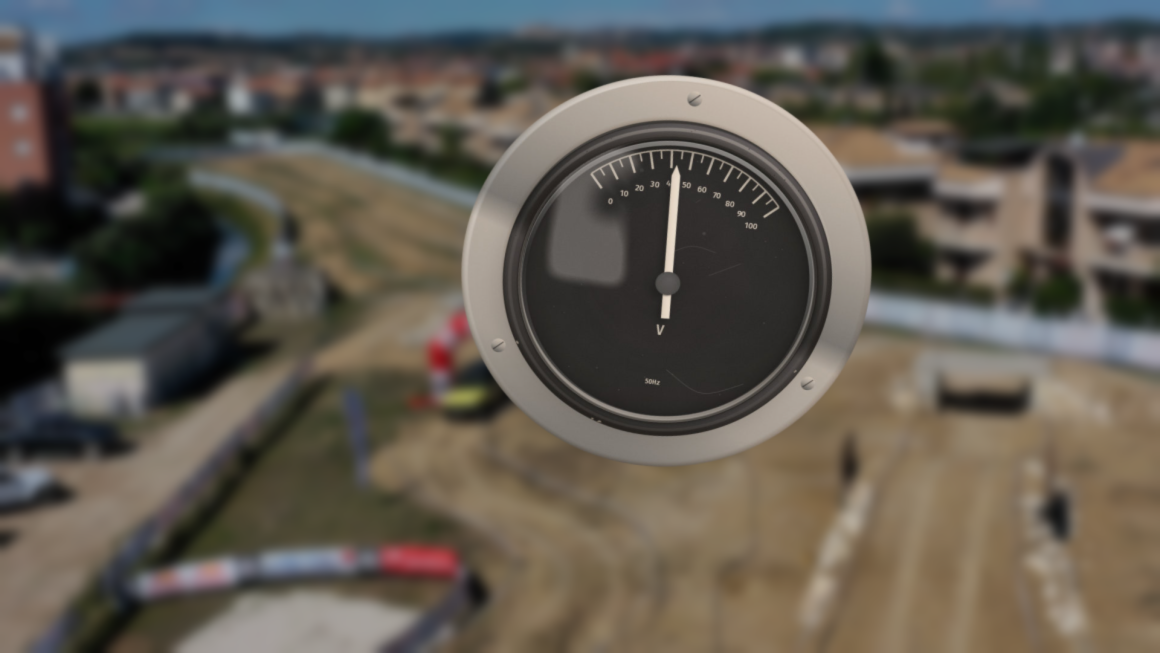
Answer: 42.5; V
